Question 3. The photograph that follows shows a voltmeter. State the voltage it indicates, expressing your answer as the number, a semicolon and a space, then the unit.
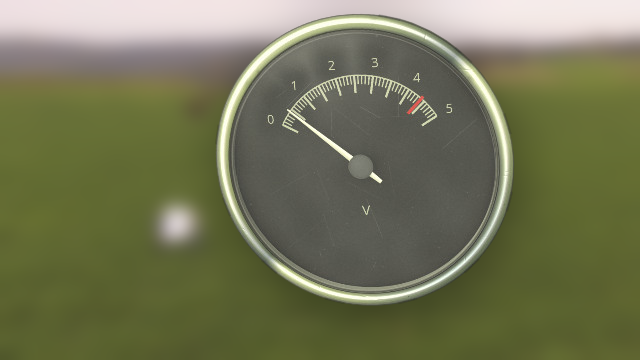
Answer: 0.5; V
